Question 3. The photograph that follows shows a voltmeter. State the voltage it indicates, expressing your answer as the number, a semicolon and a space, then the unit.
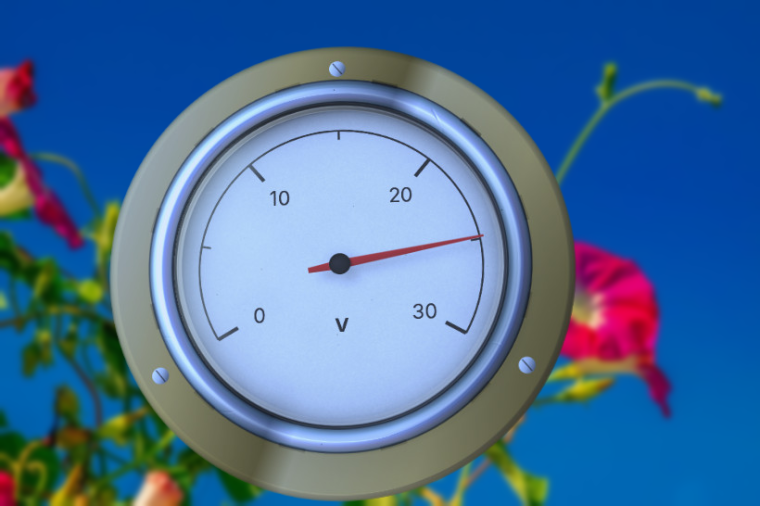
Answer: 25; V
